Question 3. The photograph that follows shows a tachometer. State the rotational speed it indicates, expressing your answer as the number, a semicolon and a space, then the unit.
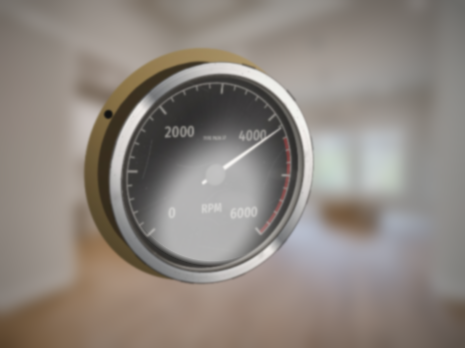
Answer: 4200; rpm
